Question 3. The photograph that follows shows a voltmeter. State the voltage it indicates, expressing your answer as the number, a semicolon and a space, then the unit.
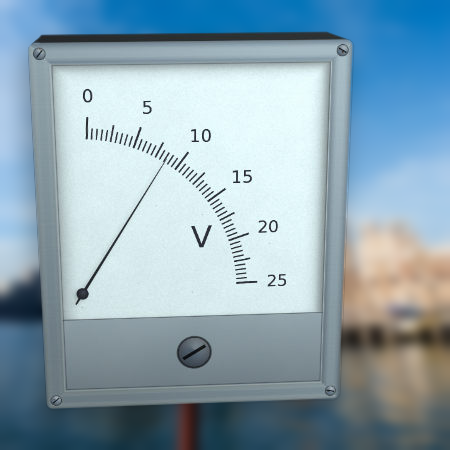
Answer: 8.5; V
